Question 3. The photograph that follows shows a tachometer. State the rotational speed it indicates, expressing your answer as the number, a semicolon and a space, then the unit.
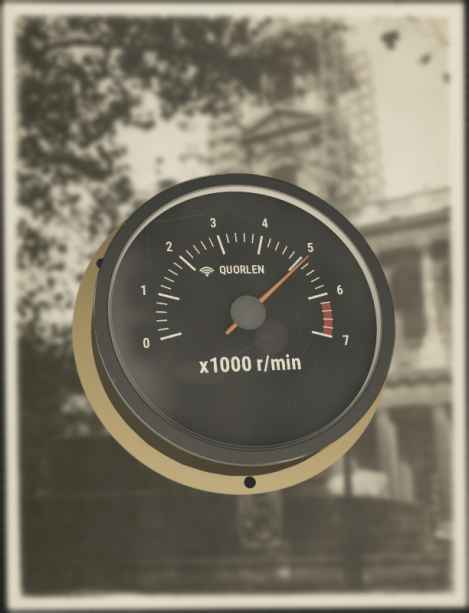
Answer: 5100; rpm
